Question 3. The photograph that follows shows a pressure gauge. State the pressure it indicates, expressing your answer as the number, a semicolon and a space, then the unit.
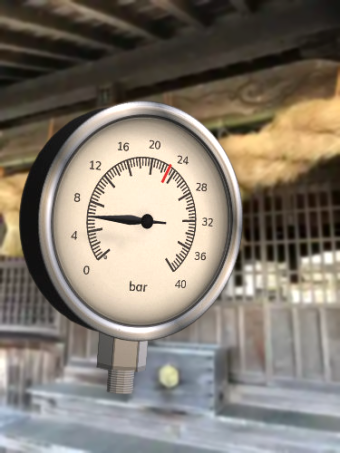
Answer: 6; bar
